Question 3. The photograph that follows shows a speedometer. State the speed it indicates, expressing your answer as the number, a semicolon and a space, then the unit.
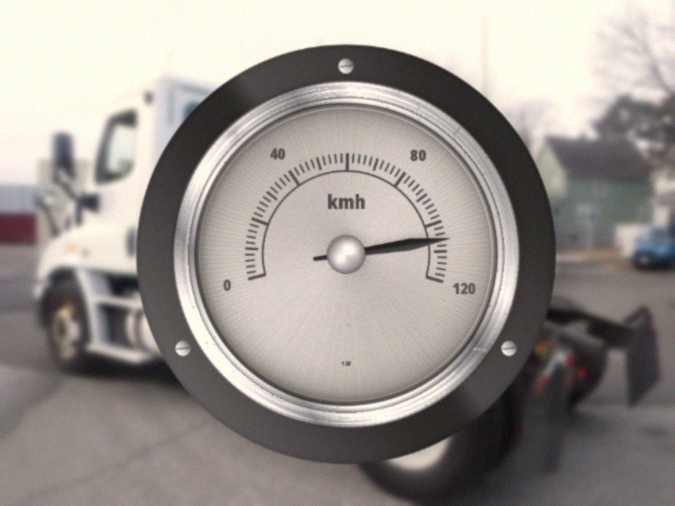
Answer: 106; km/h
